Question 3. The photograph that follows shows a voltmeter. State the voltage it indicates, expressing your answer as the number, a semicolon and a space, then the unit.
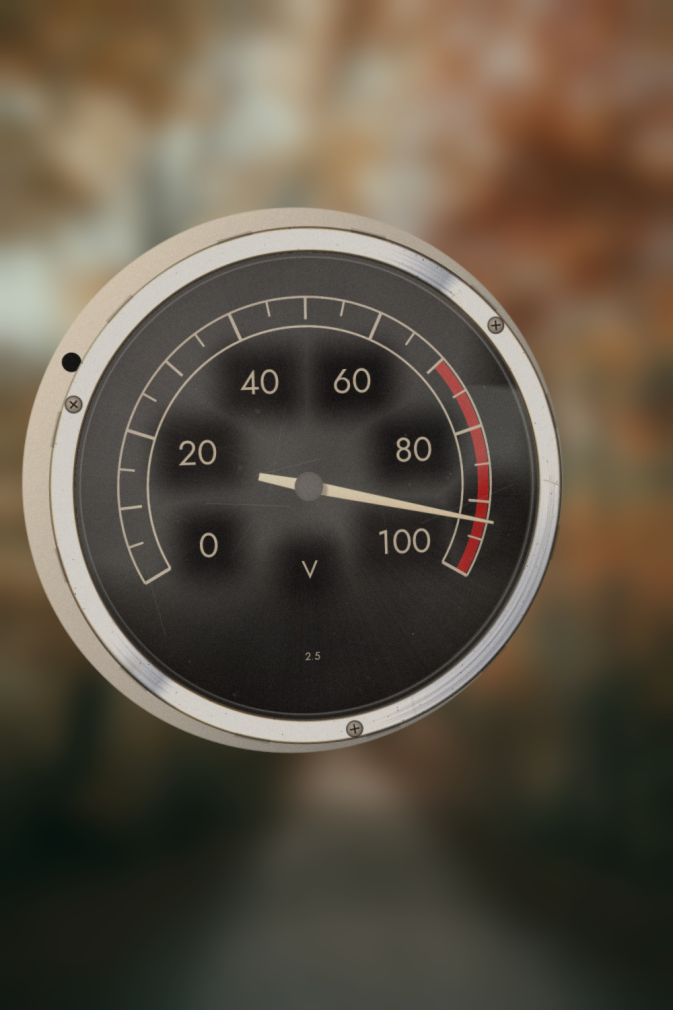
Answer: 92.5; V
